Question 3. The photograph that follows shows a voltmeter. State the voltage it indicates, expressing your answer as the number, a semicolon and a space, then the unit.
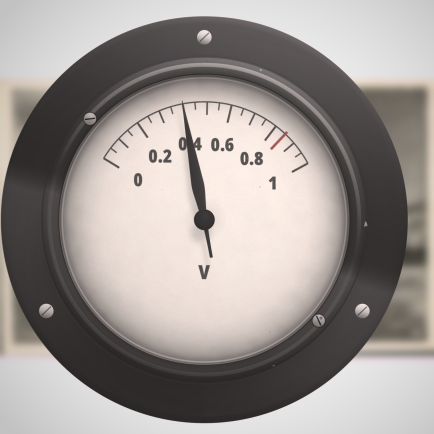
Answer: 0.4; V
